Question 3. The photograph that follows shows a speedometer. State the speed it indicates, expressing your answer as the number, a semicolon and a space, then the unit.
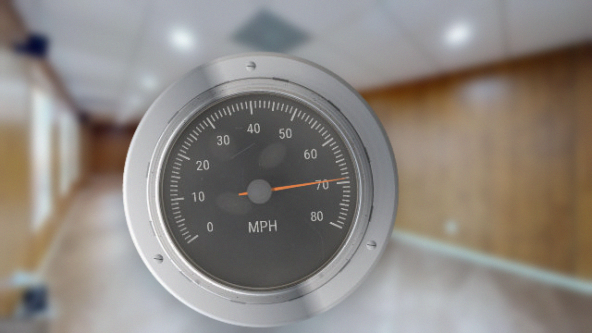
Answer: 69; mph
